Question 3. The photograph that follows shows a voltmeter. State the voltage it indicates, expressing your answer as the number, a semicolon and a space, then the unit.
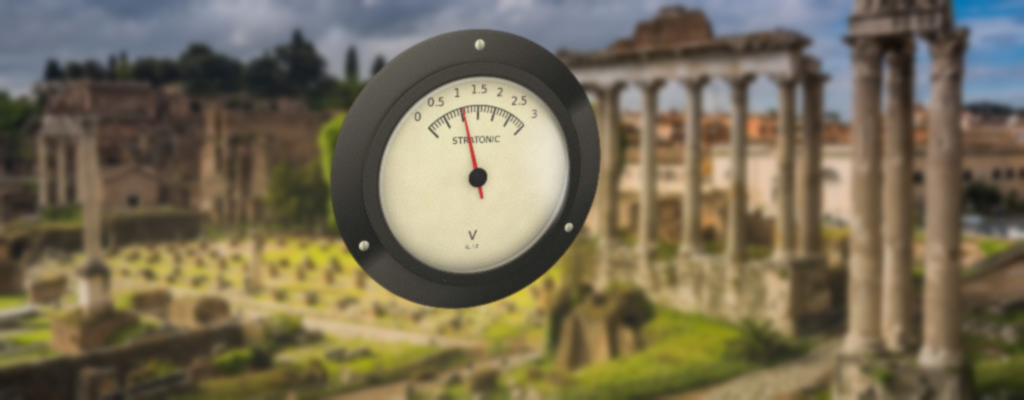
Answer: 1; V
